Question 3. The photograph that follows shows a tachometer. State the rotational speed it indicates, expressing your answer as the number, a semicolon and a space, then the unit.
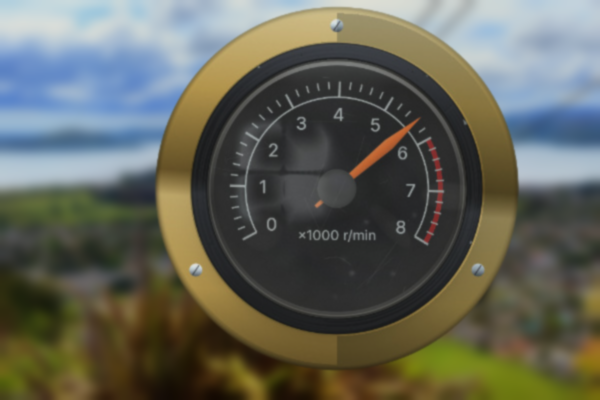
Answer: 5600; rpm
